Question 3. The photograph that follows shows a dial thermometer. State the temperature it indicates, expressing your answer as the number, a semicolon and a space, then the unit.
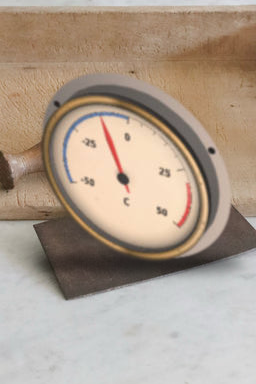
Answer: -10; °C
